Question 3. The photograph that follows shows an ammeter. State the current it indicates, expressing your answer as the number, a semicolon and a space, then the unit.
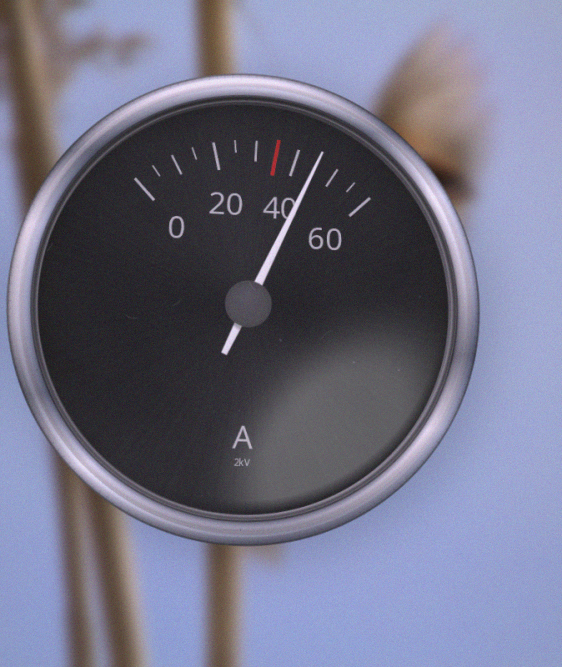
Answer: 45; A
